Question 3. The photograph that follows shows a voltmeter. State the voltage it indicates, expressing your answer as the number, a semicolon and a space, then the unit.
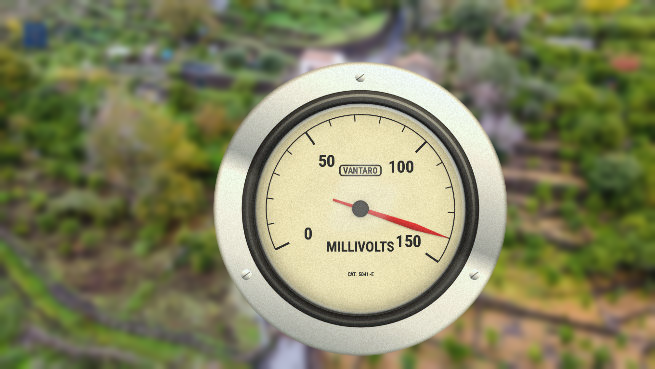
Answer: 140; mV
